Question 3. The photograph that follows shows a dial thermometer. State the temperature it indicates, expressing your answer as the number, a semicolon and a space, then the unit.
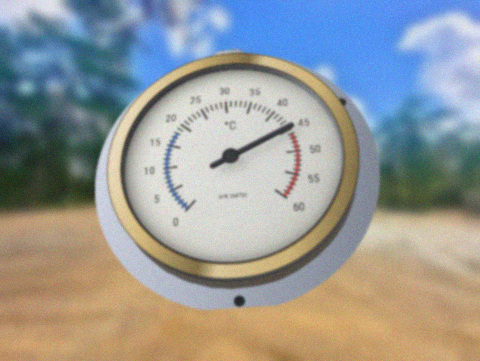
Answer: 45; °C
